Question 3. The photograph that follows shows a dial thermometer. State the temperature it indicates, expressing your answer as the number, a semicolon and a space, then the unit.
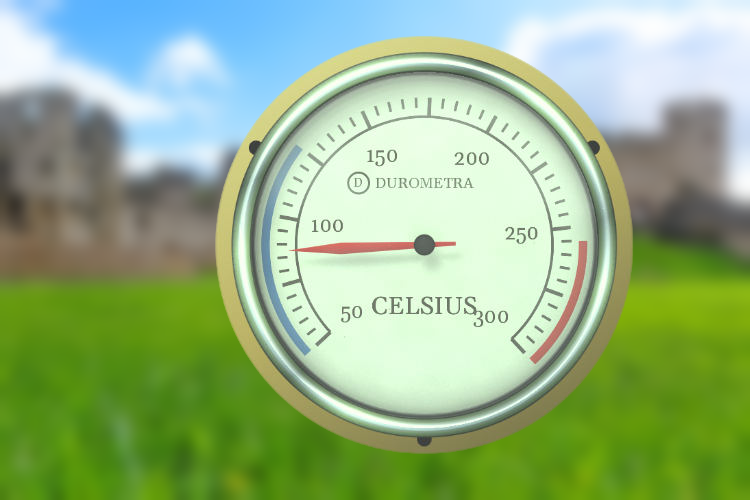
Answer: 87.5; °C
